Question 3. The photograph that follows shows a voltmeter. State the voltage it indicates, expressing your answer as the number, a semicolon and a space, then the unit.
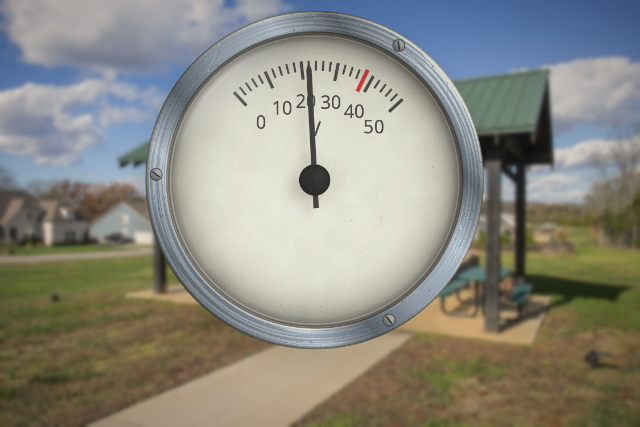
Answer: 22; V
